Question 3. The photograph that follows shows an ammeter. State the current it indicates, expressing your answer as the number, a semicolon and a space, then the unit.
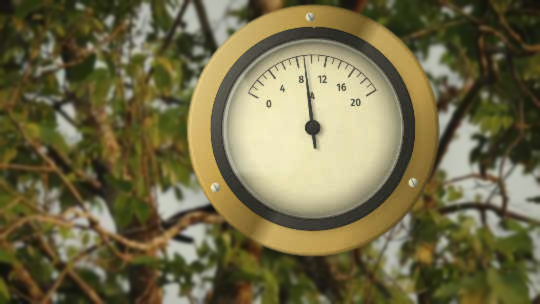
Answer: 9; A
